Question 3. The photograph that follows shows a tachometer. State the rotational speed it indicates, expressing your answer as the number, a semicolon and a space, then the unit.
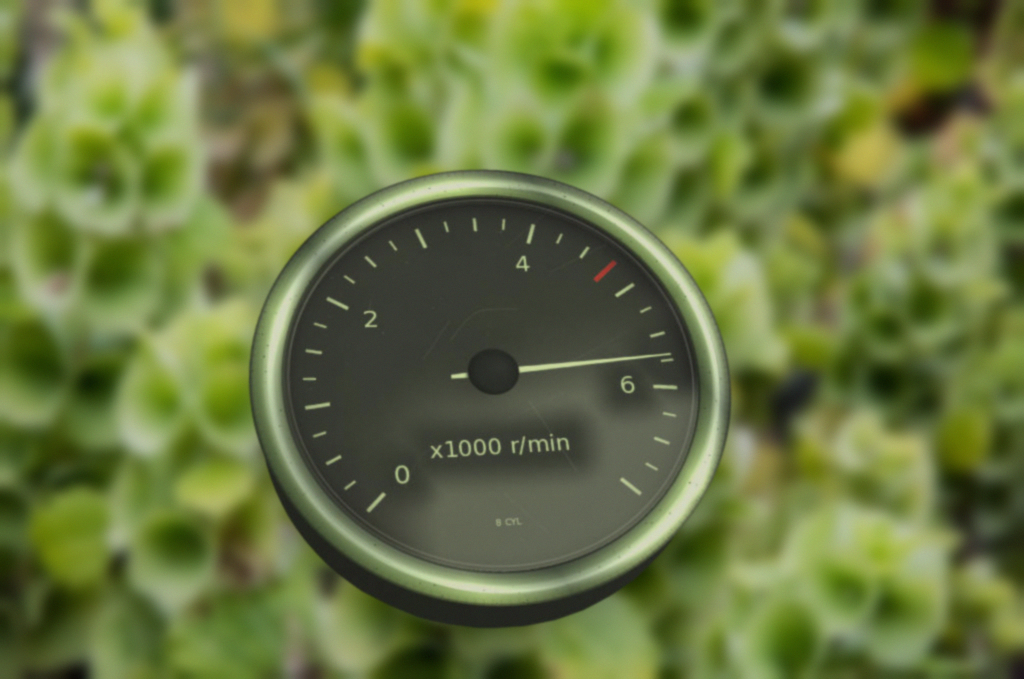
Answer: 5750; rpm
